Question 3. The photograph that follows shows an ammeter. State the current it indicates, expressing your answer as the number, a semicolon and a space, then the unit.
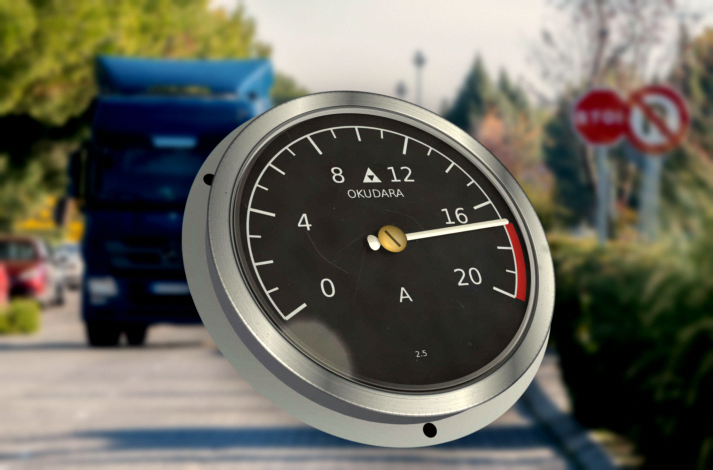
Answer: 17; A
